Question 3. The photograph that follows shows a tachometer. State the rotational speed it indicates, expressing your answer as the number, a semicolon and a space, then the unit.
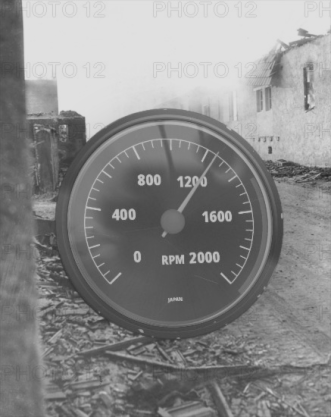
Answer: 1250; rpm
